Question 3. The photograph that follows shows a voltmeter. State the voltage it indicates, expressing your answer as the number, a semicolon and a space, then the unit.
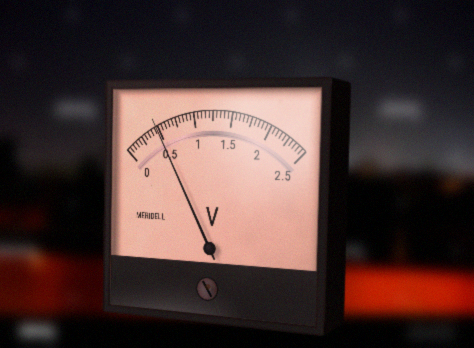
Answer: 0.5; V
